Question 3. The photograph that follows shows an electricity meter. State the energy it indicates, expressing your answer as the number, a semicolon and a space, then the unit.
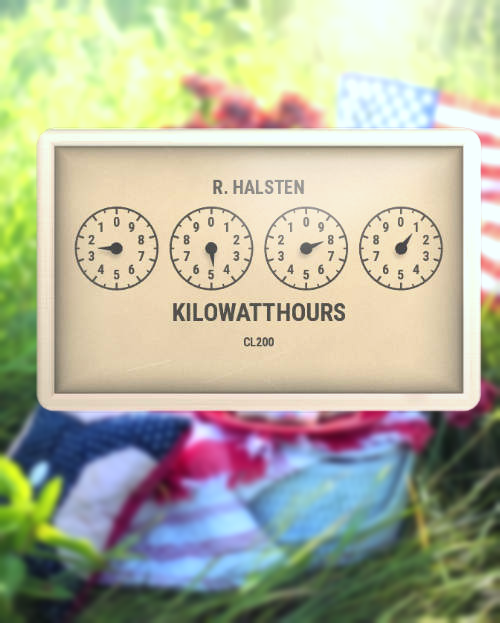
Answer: 2481; kWh
